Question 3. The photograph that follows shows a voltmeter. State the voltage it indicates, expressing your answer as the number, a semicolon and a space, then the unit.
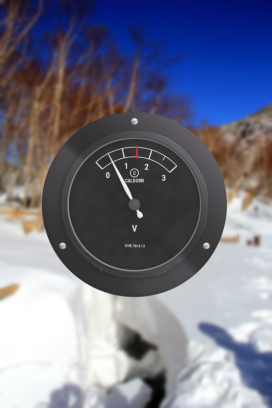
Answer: 0.5; V
